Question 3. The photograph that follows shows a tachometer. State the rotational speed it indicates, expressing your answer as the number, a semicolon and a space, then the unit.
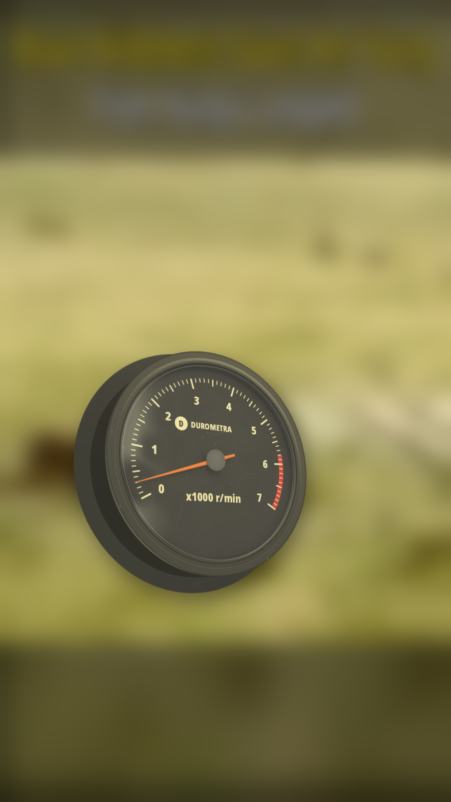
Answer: 300; rpm
